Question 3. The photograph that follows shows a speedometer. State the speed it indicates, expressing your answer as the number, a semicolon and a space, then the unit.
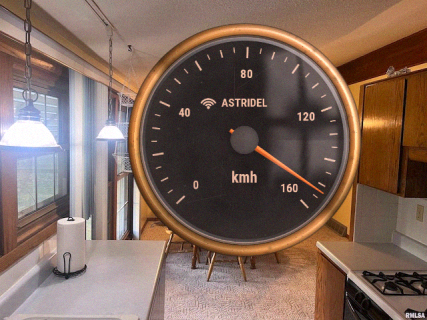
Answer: 152.5; km/h
